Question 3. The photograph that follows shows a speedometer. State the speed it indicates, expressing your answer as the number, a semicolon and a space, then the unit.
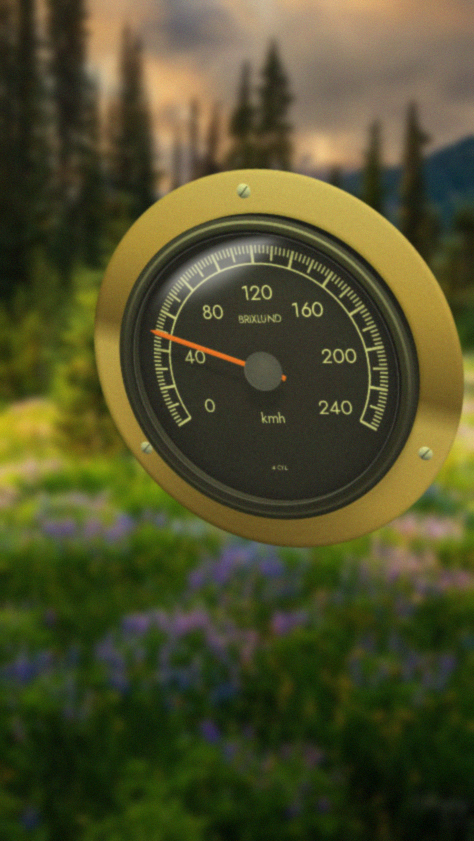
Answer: 50; km/h
